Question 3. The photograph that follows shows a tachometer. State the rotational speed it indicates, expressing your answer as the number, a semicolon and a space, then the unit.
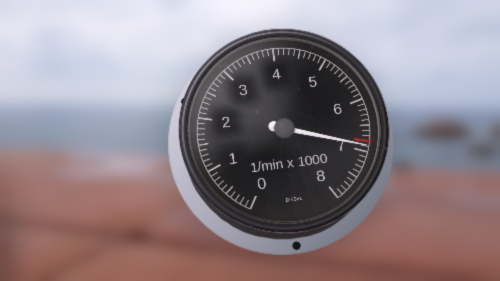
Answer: 6900; rpm
